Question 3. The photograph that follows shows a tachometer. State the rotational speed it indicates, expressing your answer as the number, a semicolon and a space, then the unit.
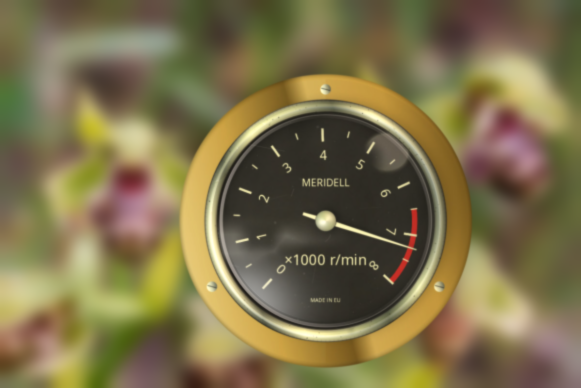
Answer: 7250; rpm
